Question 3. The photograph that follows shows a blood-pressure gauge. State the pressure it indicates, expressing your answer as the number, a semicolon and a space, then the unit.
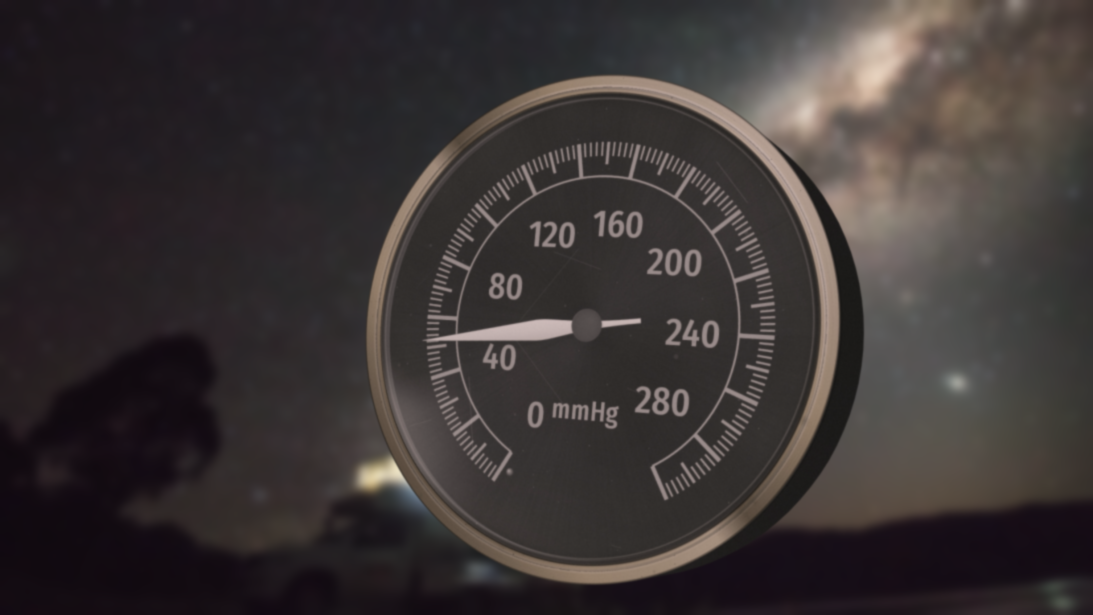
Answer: 52; mmHg
